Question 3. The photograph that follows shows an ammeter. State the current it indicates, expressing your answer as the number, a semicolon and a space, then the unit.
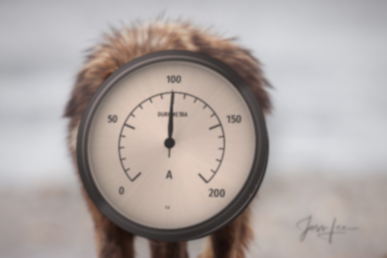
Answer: 100; A
